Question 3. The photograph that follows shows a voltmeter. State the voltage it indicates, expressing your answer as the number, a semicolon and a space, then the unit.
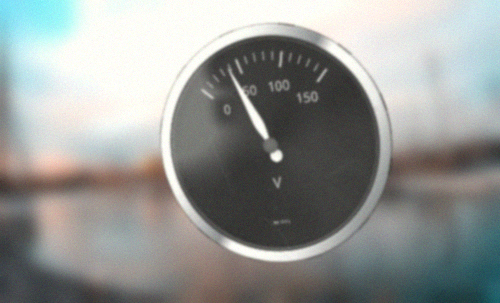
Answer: 40; V
